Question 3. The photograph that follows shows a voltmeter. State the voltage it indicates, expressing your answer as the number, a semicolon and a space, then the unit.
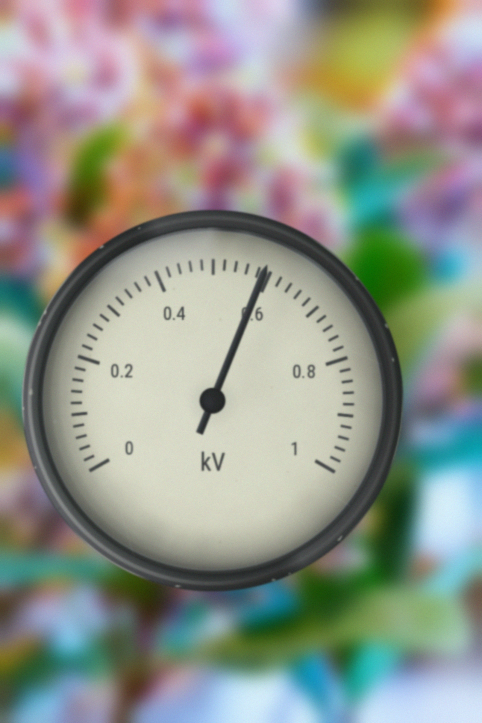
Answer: 0.59; kV
